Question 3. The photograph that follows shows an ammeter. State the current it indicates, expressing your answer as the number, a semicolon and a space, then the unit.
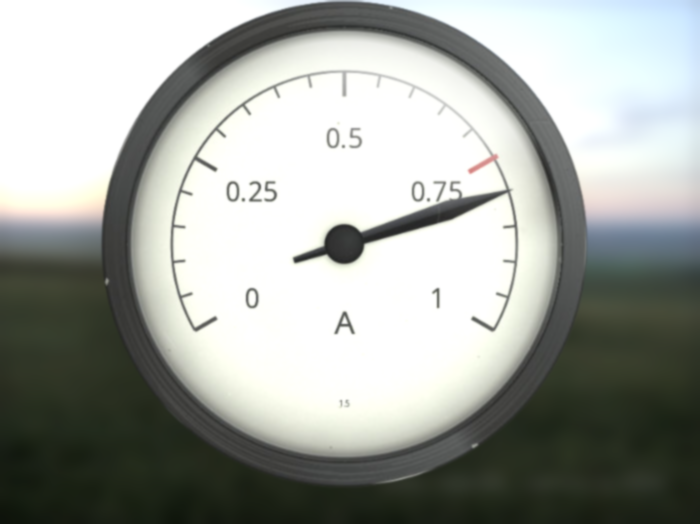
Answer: 0.8; A
